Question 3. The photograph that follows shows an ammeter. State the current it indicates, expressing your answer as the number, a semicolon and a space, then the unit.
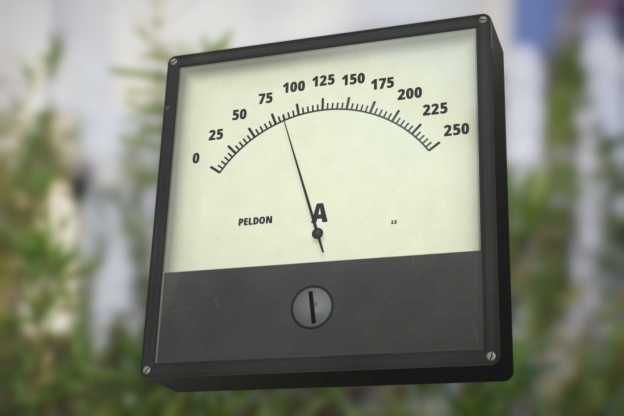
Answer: 85; A
